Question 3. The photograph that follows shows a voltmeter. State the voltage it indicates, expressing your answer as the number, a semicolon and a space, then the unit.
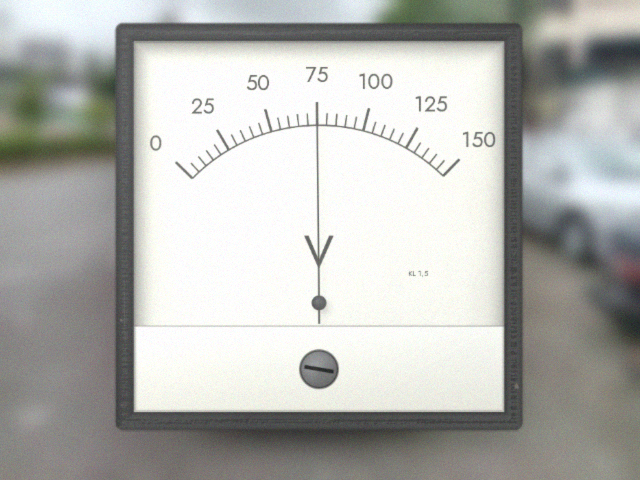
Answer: 75; V
